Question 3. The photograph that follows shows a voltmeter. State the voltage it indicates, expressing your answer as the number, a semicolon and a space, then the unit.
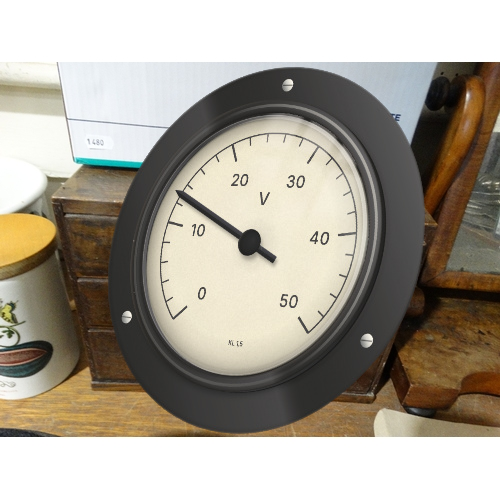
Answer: 13; V
